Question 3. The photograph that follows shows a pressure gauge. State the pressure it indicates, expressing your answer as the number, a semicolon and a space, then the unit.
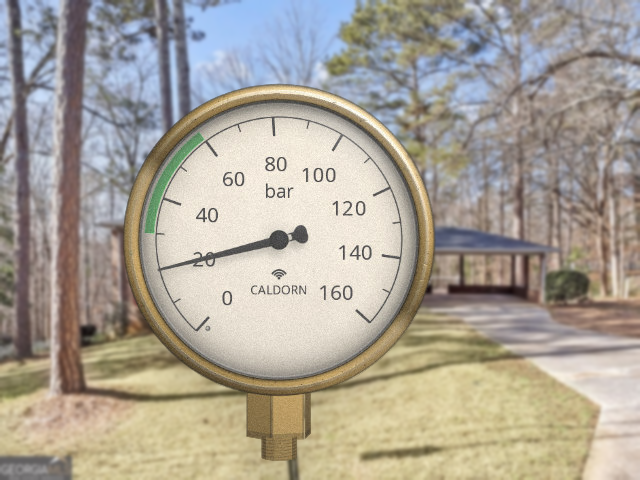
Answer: 20; bar
